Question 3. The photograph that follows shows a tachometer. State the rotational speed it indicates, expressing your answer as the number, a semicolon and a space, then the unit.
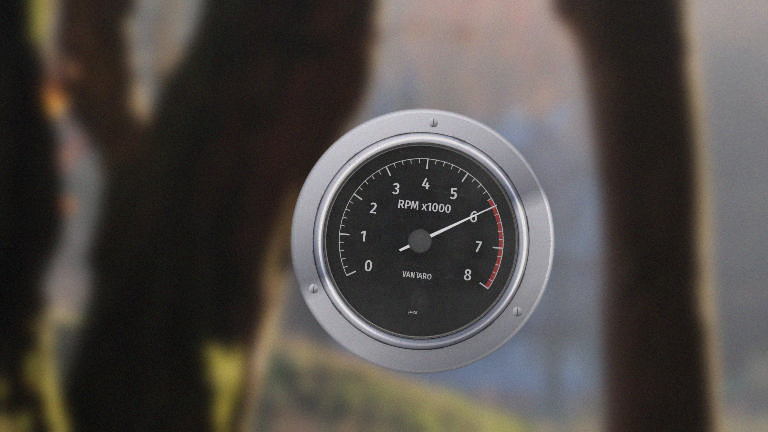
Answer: 6000; rpm
